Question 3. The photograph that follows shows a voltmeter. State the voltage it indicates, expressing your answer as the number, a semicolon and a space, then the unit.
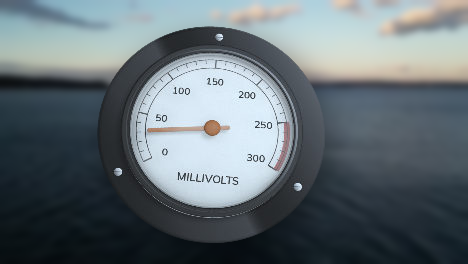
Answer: 30; mV
